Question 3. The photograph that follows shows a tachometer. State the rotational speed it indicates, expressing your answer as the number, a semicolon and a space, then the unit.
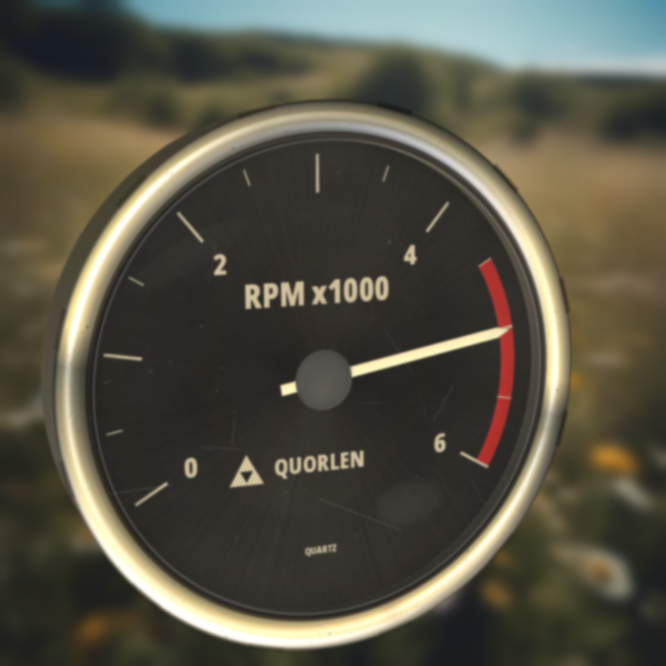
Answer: 5000; rpm
